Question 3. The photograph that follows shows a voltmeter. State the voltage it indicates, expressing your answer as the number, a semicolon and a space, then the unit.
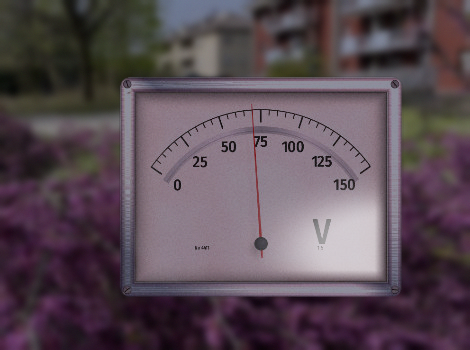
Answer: 70; V
